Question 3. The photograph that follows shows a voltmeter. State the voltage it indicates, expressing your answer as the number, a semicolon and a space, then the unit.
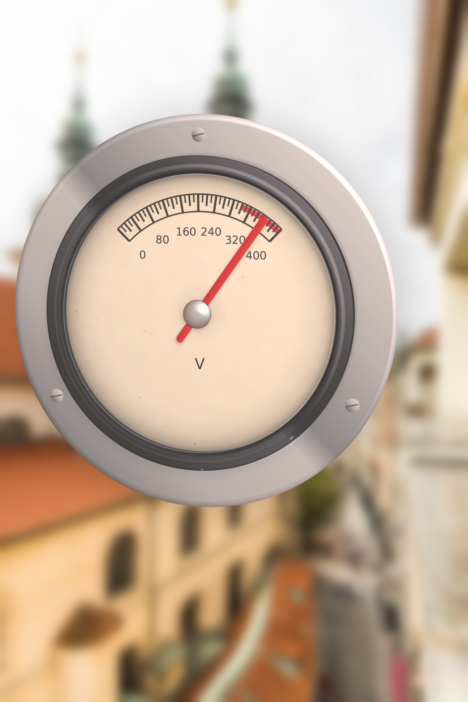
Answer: 360; V
